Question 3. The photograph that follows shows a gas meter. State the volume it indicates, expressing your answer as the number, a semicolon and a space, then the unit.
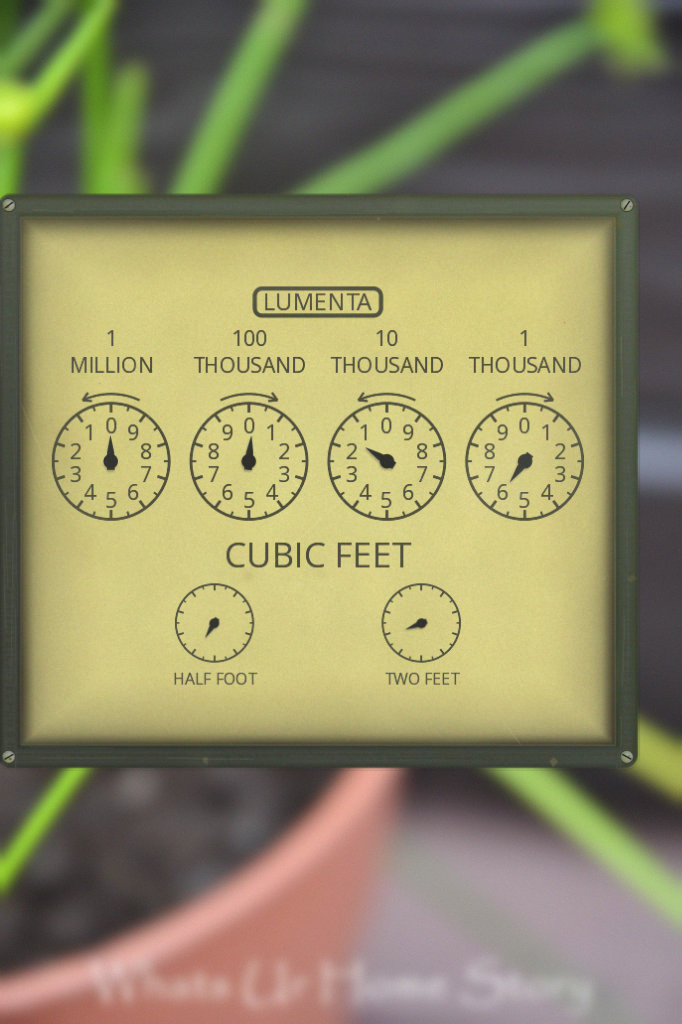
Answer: 1600; ft³
